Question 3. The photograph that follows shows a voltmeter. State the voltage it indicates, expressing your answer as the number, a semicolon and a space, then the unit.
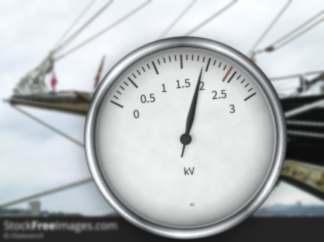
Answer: 1.9; kV
